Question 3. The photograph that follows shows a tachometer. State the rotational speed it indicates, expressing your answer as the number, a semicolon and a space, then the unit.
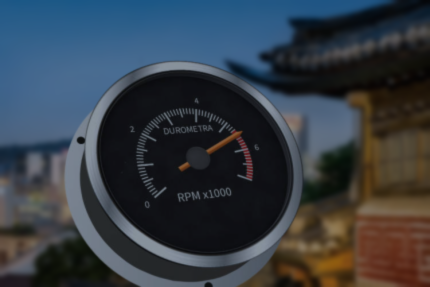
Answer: 5500; rpm
